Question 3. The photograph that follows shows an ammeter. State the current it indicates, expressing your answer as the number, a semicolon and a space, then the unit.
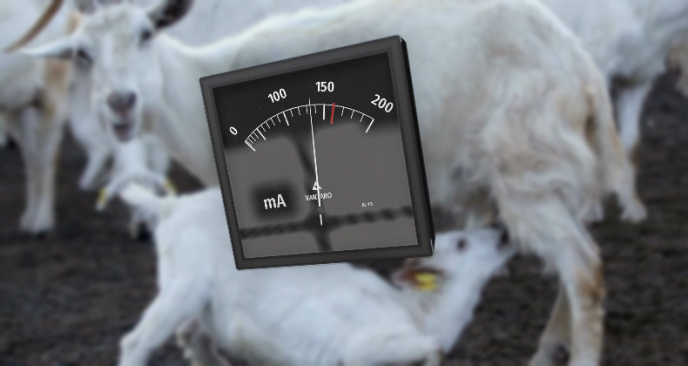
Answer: 135; mA
